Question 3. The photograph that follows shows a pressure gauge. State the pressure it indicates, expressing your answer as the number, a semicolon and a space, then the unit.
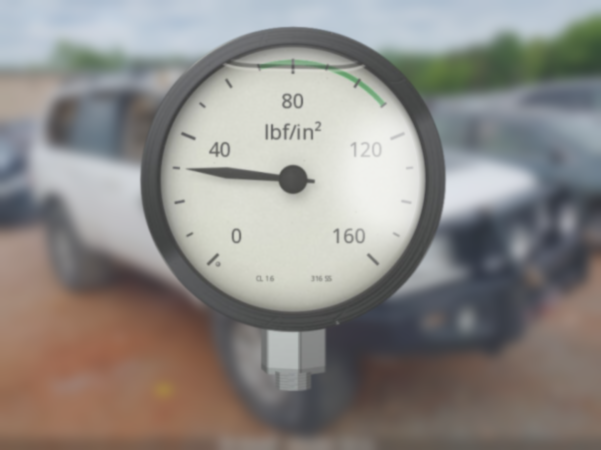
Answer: 30; psi
